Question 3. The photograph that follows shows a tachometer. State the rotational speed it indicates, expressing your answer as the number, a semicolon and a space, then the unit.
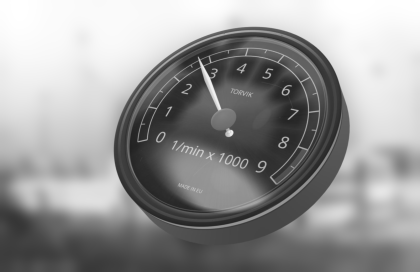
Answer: 2750; rpm
